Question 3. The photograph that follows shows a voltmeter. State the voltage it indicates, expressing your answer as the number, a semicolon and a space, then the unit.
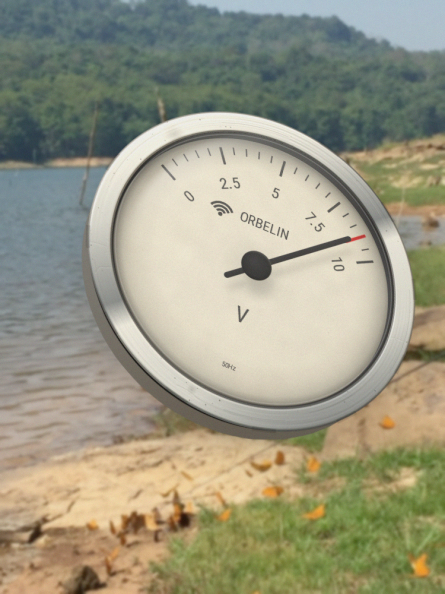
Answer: 9; V
